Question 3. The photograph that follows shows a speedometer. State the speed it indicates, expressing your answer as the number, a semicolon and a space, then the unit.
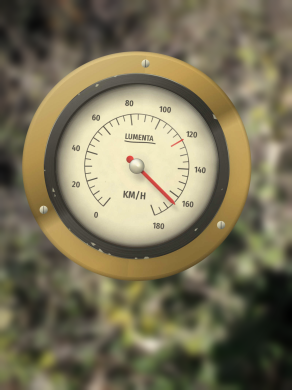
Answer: 165; km/h
